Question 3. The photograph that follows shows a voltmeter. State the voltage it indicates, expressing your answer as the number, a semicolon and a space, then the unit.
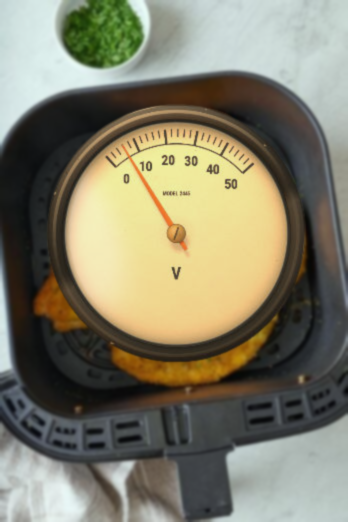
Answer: 6; V
